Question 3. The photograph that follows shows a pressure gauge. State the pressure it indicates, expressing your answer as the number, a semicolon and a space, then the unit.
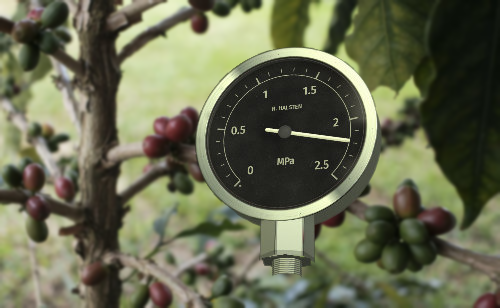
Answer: 2.2; MPa
